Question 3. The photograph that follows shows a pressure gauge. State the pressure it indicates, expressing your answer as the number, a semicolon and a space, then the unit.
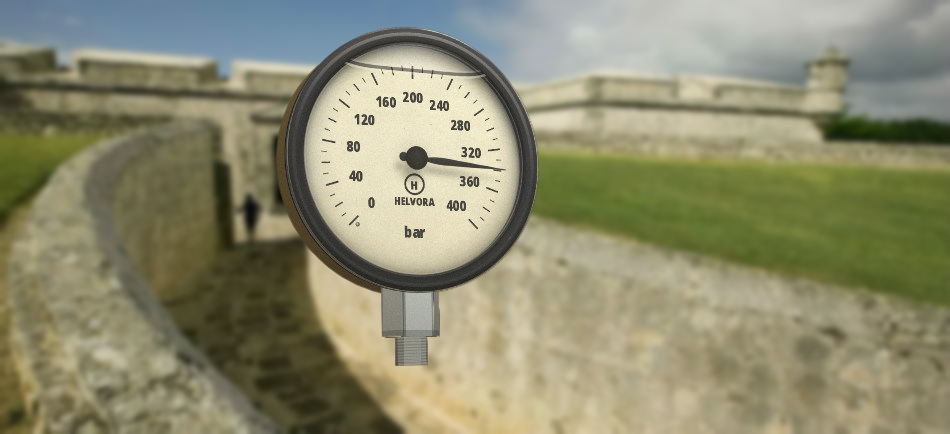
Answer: 340; bar
